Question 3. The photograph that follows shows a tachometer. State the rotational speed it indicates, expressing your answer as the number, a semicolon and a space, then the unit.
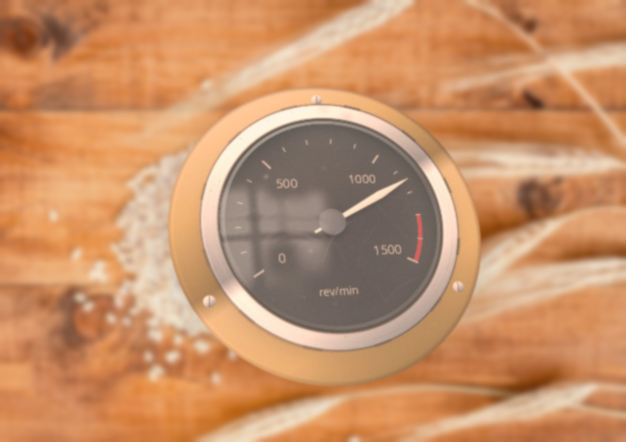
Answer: 1150; rpm
